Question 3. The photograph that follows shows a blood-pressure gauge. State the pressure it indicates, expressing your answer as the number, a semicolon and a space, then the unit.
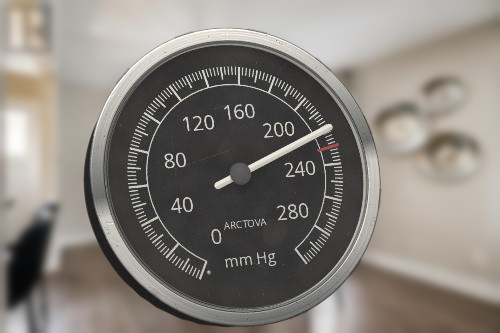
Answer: 220; mmHg
